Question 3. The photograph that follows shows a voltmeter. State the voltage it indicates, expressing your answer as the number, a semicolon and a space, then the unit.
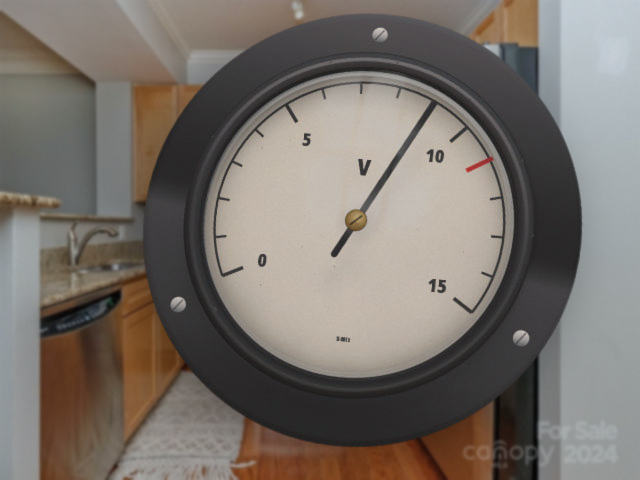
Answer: 9; V
